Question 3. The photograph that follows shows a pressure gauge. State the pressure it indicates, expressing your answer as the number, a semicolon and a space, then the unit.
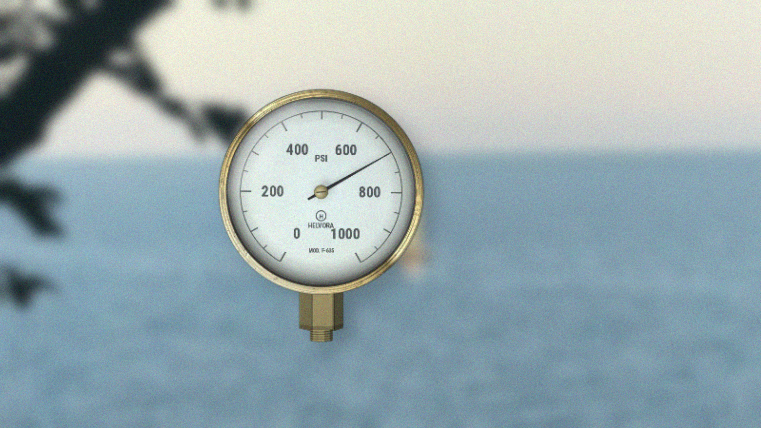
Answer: 700; psi
